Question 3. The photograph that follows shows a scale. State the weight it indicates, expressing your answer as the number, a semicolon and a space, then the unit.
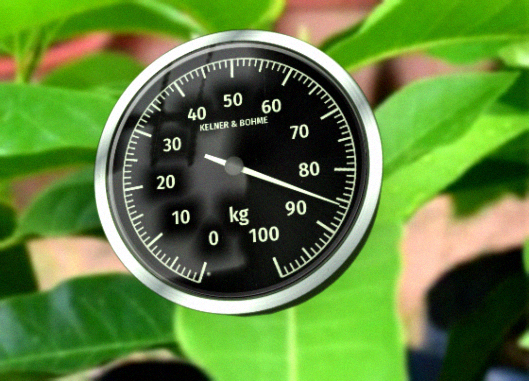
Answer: 86; kg
